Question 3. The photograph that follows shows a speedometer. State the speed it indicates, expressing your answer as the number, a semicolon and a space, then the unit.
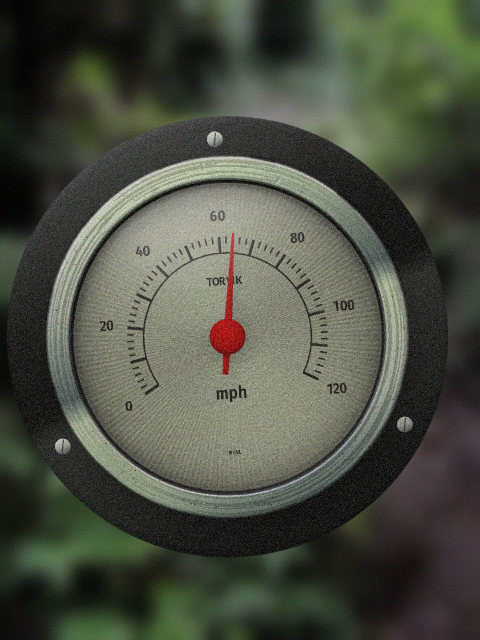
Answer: 64; mph
